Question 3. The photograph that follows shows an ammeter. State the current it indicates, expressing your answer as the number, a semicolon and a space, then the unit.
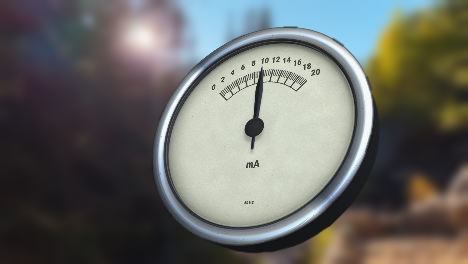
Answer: 10; mA
